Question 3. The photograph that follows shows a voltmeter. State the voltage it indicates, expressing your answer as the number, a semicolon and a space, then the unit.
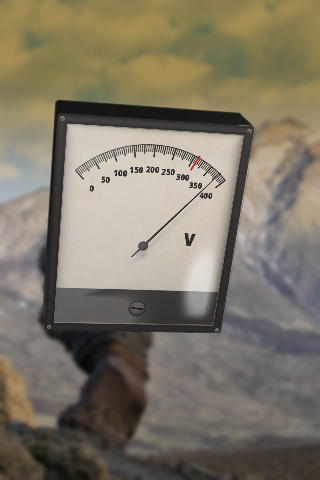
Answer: 375; V
